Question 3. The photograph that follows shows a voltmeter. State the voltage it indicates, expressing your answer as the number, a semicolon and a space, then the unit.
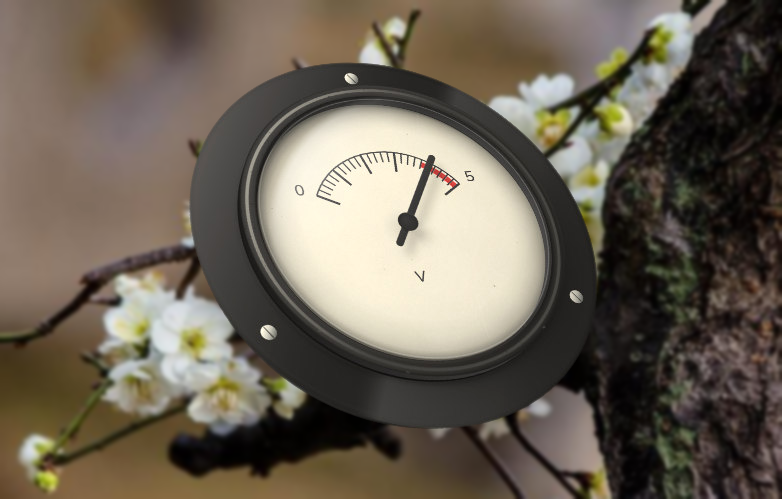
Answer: 4; V
